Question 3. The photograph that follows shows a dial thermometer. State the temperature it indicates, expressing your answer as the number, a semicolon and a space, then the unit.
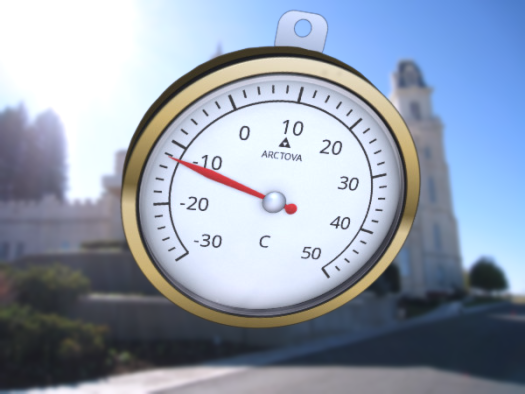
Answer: -12; °C
